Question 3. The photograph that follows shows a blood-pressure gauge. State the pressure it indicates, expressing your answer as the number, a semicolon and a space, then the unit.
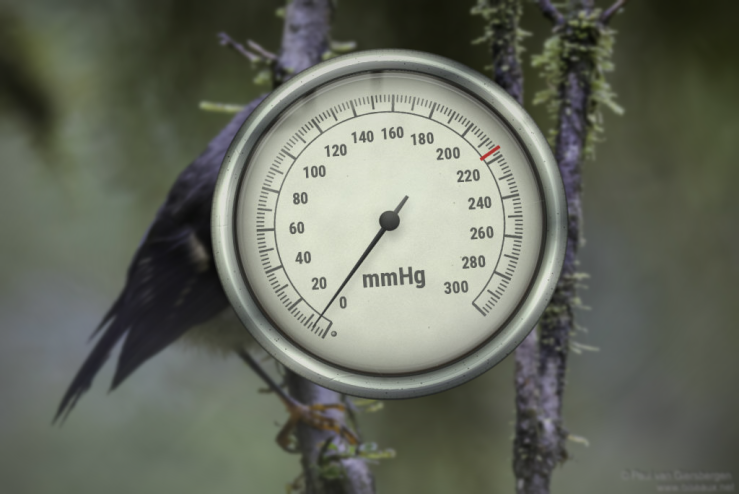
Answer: 6; mmHg
